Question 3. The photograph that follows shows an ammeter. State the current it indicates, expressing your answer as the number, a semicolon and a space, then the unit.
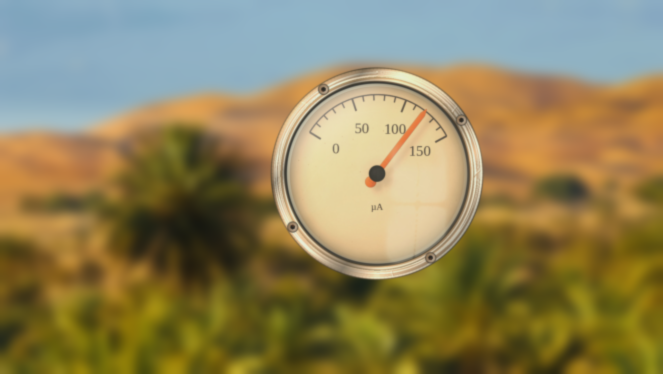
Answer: 120; µA
